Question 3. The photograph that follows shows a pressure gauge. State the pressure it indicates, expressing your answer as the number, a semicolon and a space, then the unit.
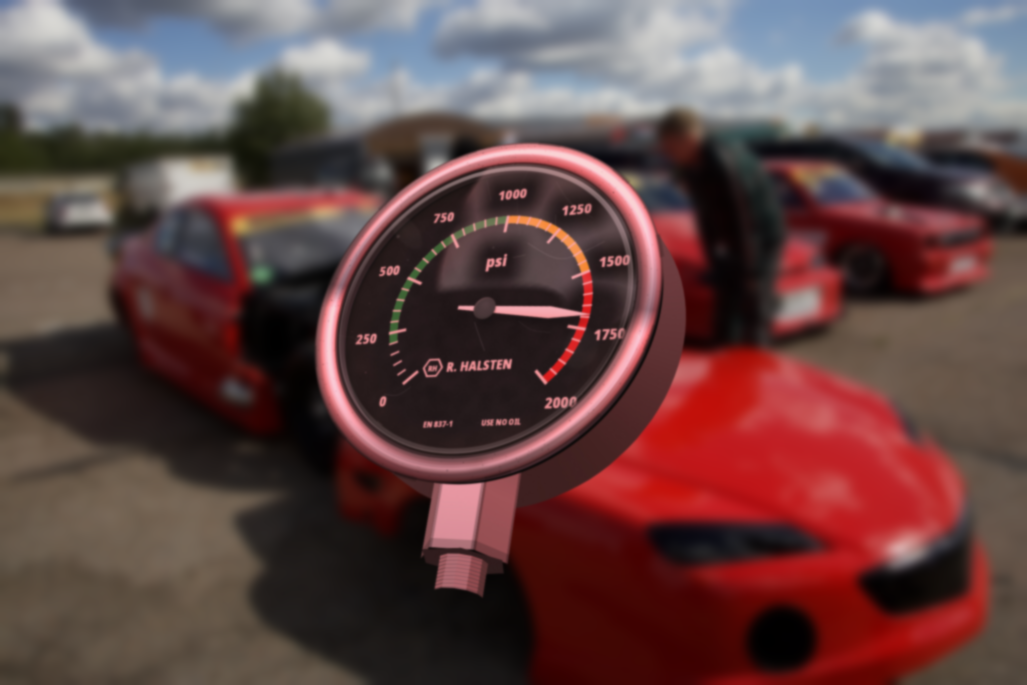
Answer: 1700; psi
